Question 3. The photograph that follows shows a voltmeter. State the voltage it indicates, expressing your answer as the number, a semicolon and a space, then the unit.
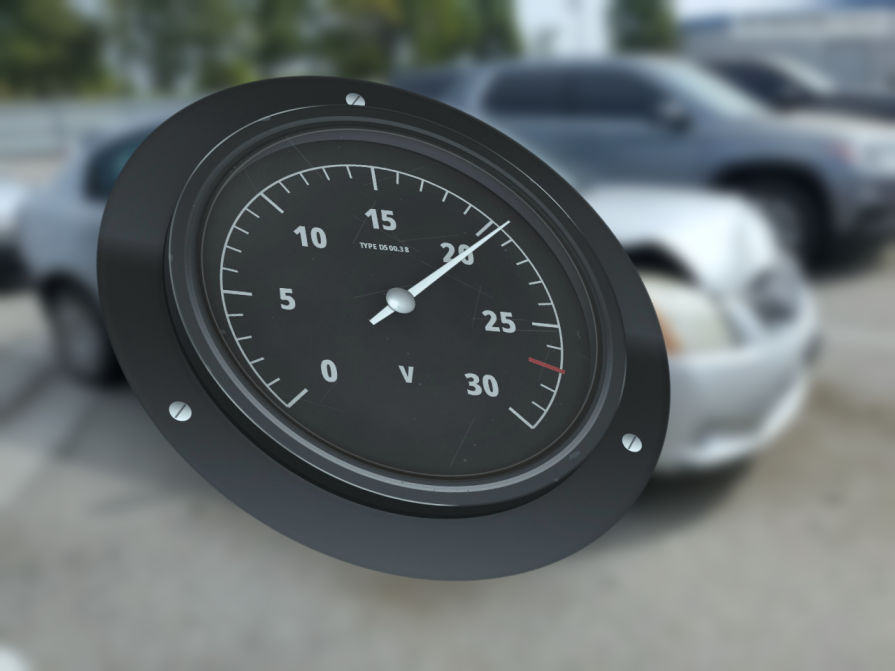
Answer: 20.5; V
